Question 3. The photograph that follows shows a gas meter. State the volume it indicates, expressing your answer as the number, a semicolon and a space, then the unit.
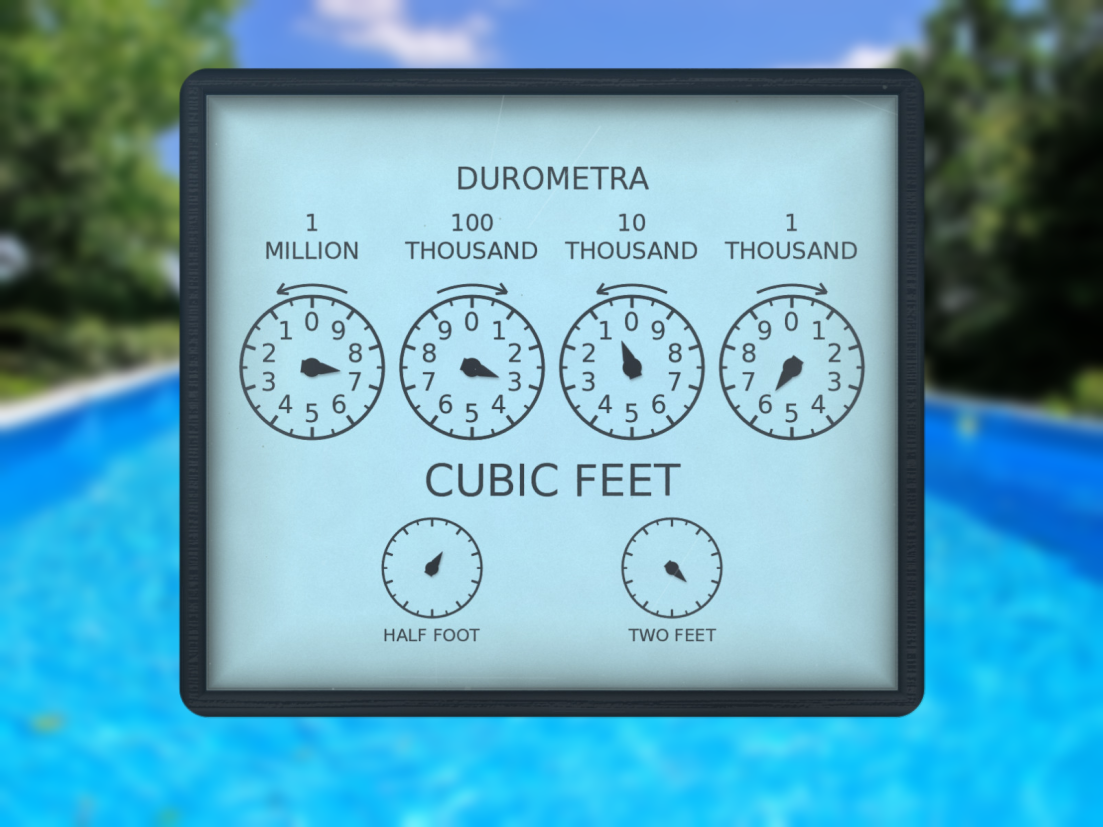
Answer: 730600; ft³
